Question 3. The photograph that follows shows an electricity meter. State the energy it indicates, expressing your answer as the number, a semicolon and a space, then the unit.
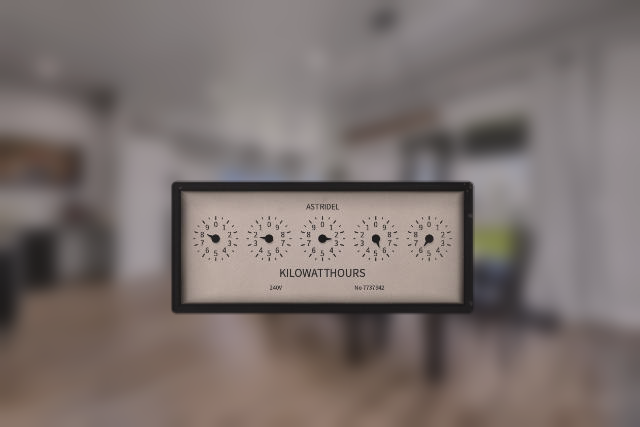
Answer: 82256; kWh
